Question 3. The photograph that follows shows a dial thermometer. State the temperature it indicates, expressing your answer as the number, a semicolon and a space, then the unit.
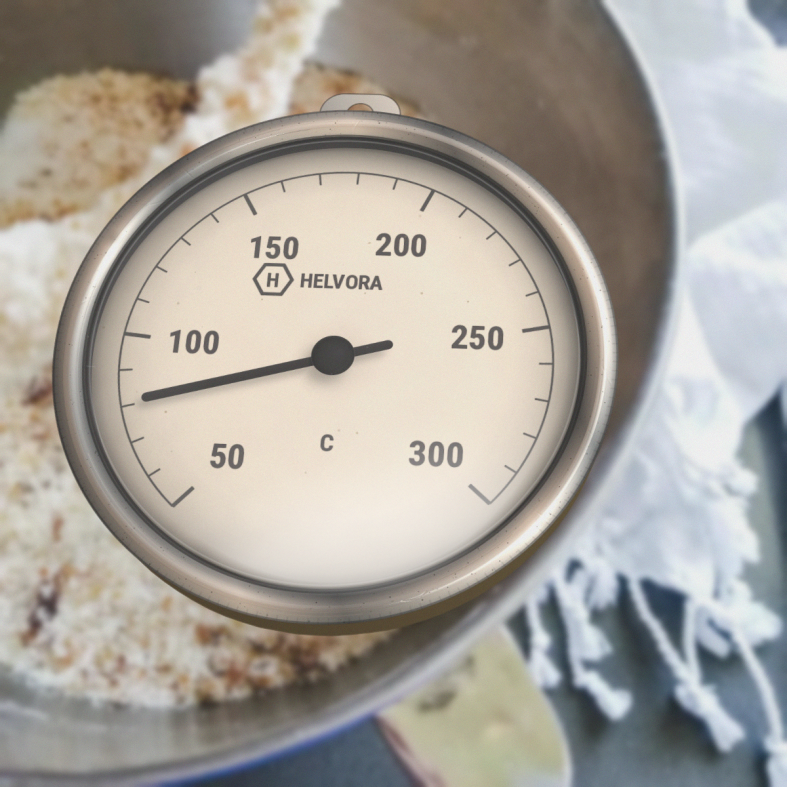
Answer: 80; °C
